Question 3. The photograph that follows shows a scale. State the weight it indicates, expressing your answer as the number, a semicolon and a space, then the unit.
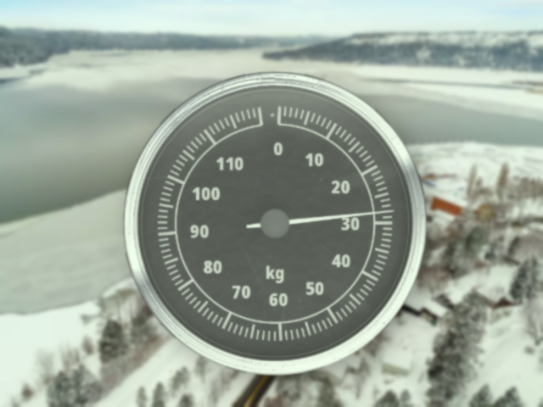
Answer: 28; kg
